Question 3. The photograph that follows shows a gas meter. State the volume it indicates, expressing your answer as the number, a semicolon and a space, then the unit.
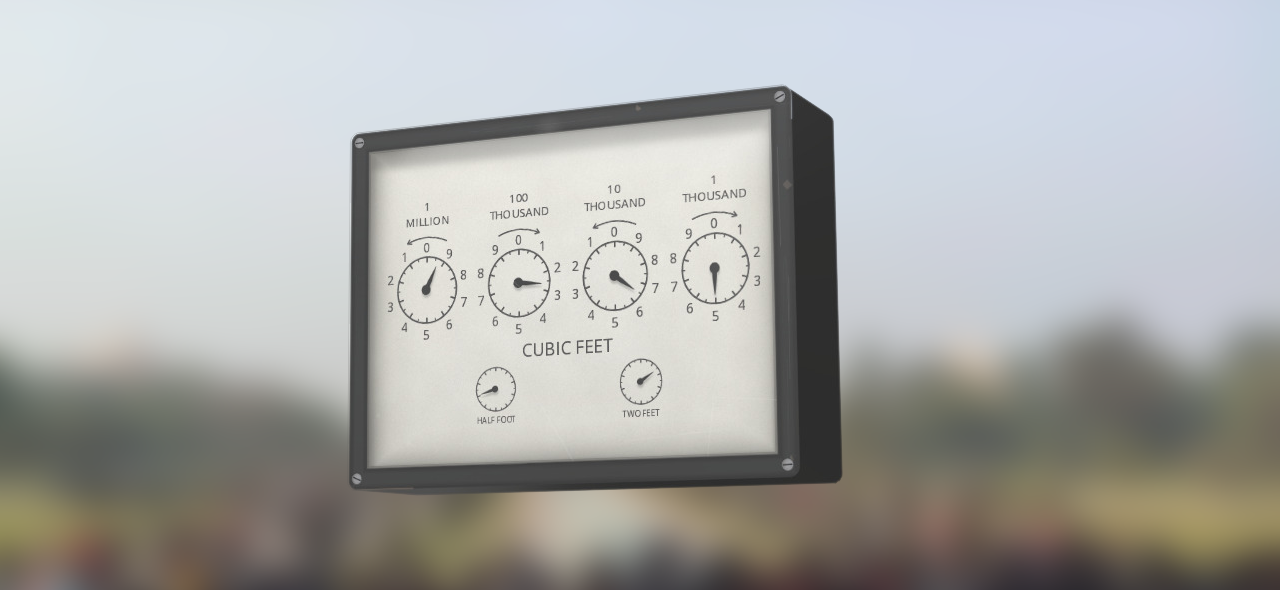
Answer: 926500; ft³
